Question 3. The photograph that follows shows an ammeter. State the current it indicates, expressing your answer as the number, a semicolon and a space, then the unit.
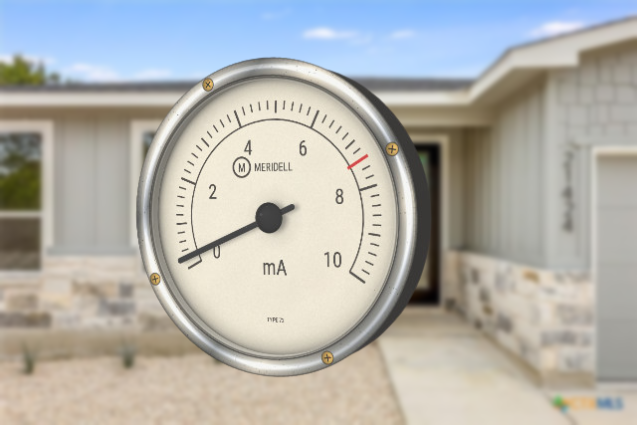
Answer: 0.2; mA
